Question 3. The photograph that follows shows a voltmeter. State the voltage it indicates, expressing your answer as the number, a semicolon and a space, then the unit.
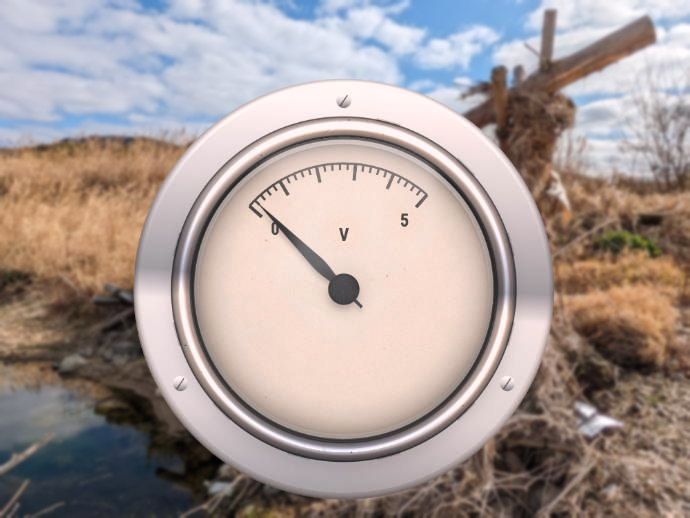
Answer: 0.2; V
